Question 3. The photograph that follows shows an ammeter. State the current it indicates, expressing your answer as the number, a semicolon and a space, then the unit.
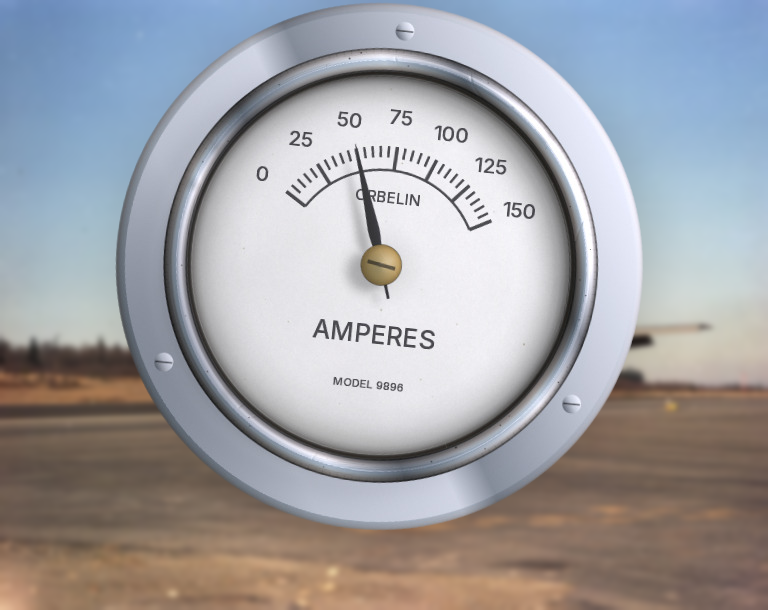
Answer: 50; A
